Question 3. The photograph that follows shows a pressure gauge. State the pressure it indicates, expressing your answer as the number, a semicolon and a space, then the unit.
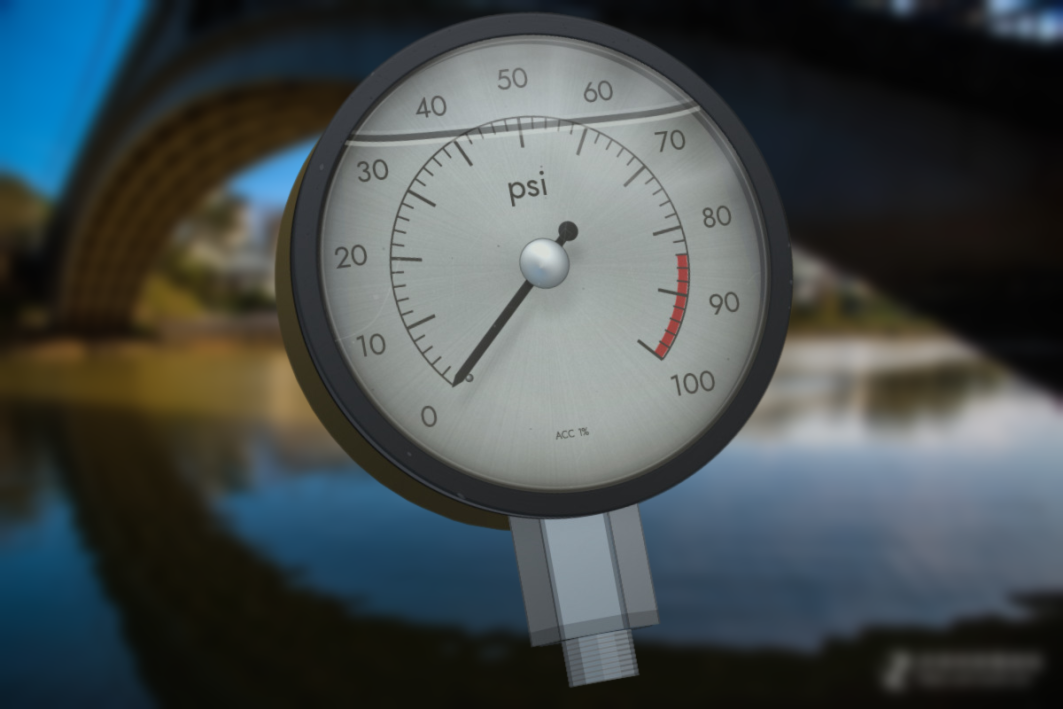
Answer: 0; psi
